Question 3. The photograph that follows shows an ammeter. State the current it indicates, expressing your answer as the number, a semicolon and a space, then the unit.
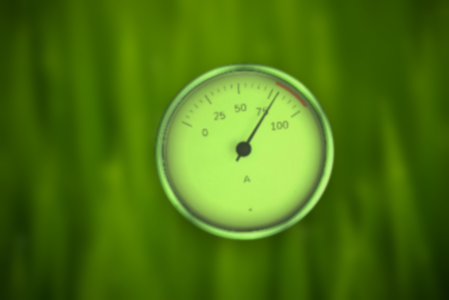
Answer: 80; A
